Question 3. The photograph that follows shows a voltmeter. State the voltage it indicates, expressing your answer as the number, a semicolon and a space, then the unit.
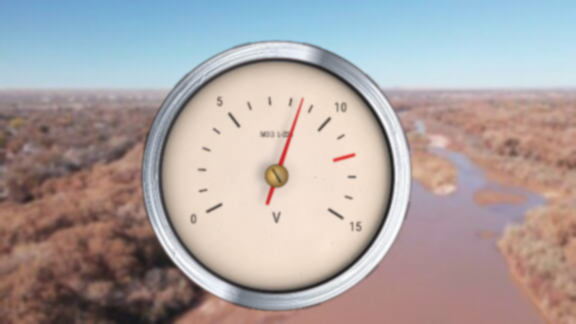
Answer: 8.5; V
